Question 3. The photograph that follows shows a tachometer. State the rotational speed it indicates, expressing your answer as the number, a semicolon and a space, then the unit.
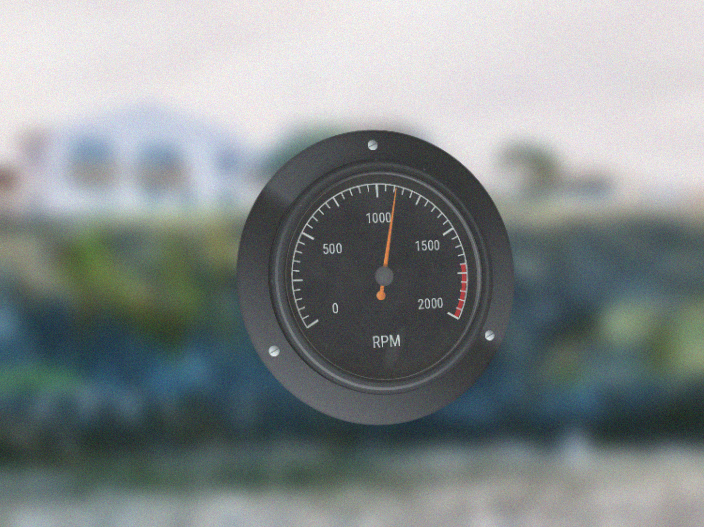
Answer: 1100; rpm
